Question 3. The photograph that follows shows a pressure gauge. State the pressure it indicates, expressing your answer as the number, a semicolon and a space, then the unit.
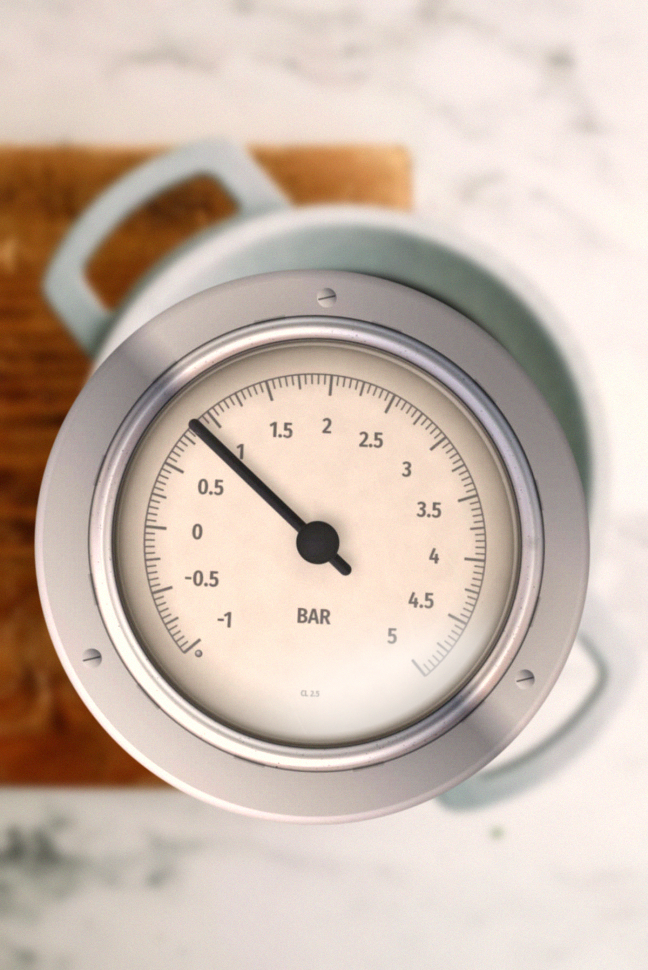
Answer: 0.85; bar
